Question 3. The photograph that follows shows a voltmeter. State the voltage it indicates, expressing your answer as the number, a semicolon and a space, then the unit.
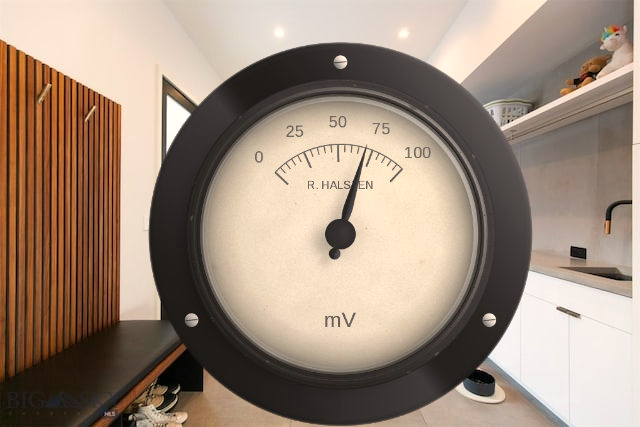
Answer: 70; mV
